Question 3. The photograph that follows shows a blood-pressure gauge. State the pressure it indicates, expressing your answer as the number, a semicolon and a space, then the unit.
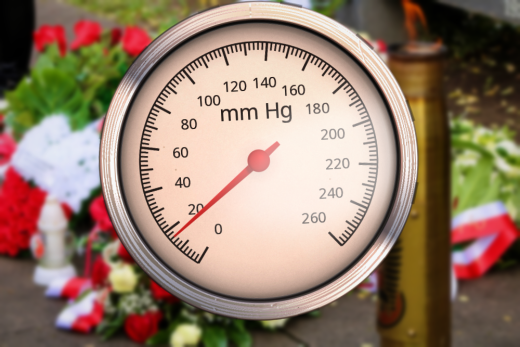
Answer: 16; mmHg
